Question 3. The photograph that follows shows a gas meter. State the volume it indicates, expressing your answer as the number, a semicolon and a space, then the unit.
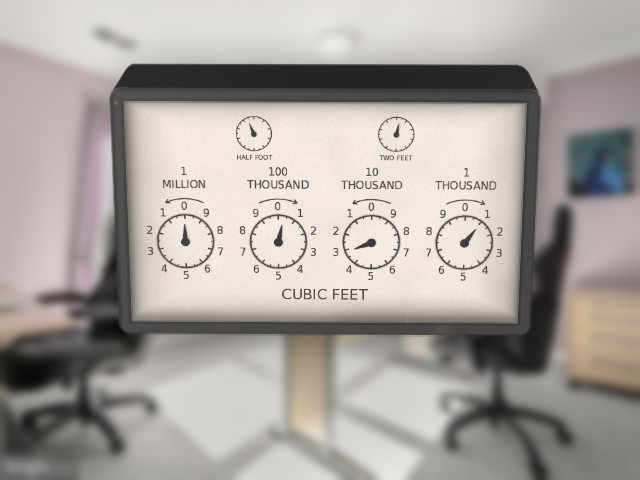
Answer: 3100; ft³
